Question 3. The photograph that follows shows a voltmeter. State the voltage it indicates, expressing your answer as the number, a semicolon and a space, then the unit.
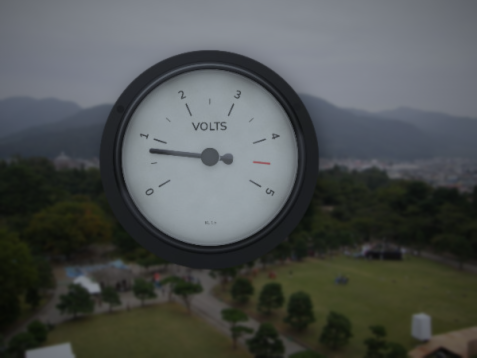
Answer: 0.75; V
